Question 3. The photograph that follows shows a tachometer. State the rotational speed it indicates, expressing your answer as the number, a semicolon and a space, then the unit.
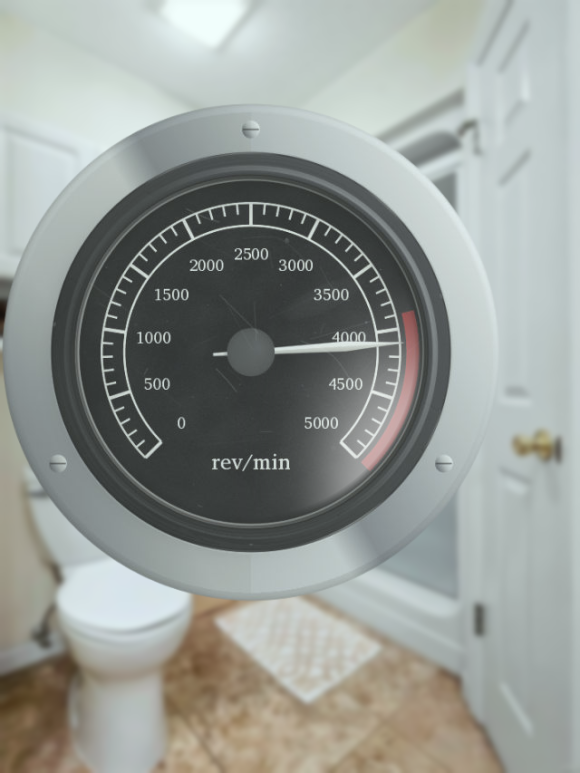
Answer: 4100; rpm
